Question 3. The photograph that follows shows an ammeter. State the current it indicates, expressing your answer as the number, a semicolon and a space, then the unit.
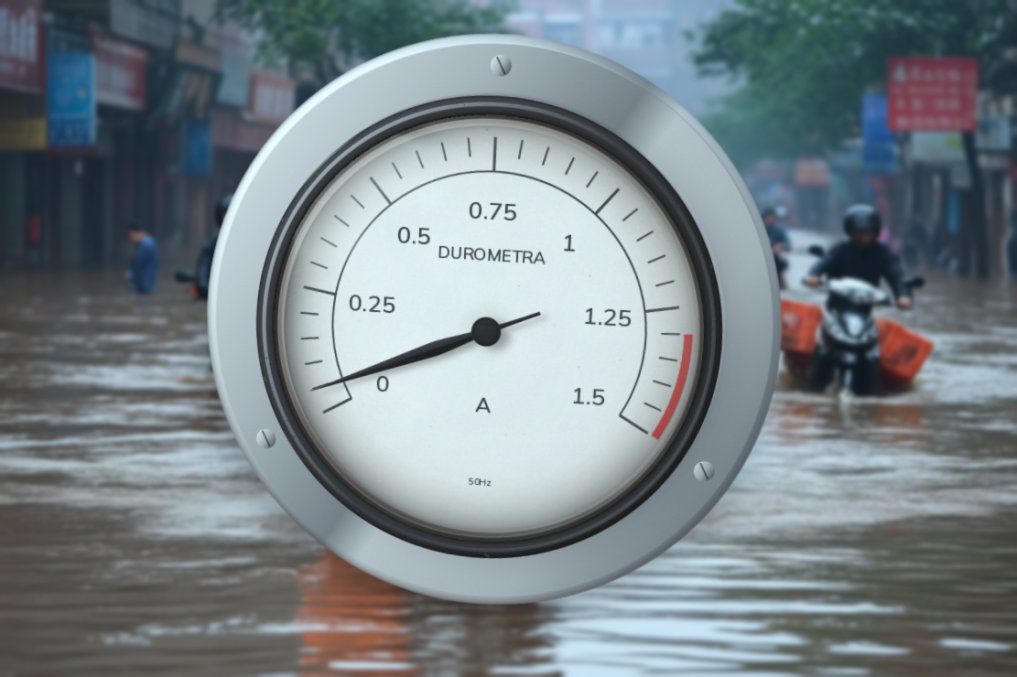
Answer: 0.05; A
